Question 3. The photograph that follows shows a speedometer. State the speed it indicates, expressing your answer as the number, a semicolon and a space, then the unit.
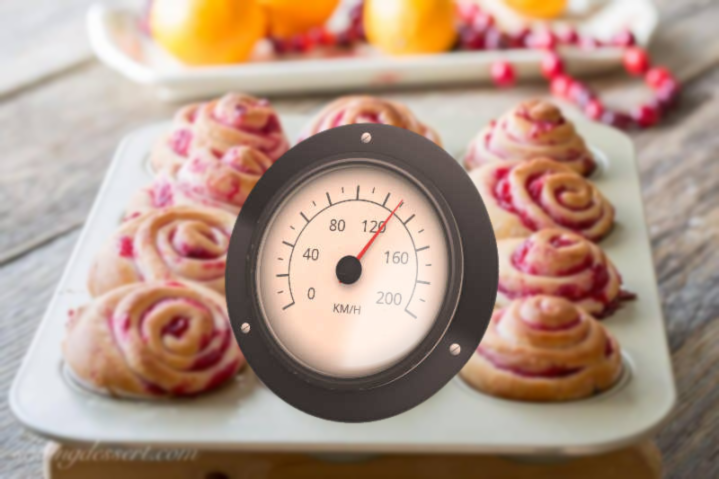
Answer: 130; km/h
